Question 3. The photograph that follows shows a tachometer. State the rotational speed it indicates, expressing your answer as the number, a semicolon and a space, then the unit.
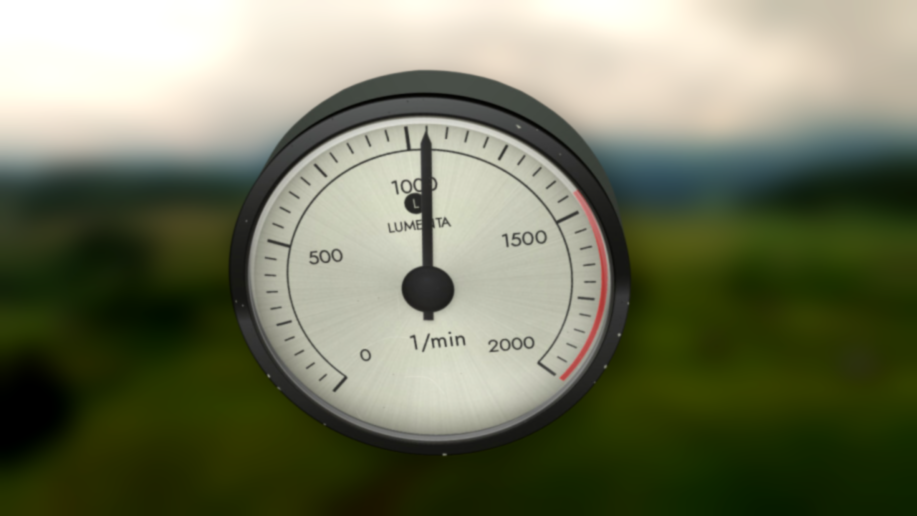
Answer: 1050; rpm
